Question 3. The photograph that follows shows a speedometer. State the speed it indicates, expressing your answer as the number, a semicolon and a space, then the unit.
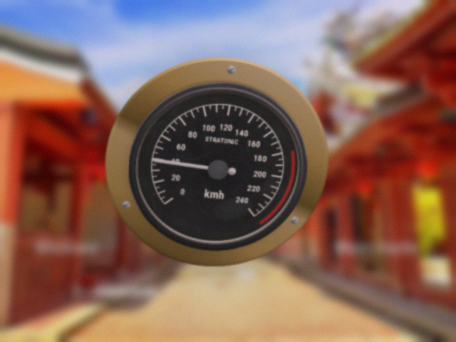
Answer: 40; km/h
